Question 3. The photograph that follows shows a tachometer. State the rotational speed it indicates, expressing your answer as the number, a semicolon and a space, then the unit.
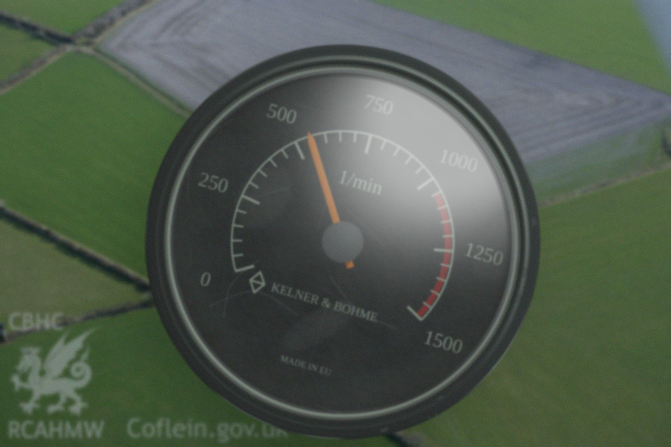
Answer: 550; rpm
